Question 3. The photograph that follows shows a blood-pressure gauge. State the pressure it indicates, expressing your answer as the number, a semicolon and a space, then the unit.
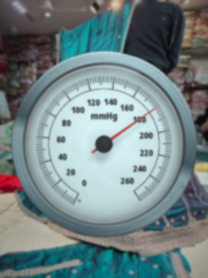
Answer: 180; mmHg
